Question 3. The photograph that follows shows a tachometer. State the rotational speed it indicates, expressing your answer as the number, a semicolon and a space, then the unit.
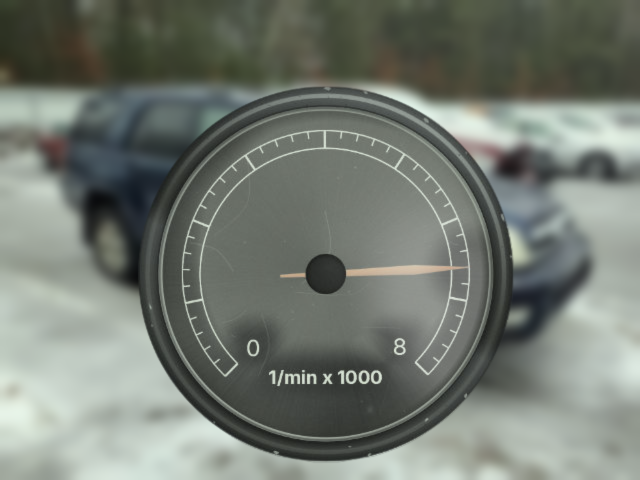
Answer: 6600; rpm
